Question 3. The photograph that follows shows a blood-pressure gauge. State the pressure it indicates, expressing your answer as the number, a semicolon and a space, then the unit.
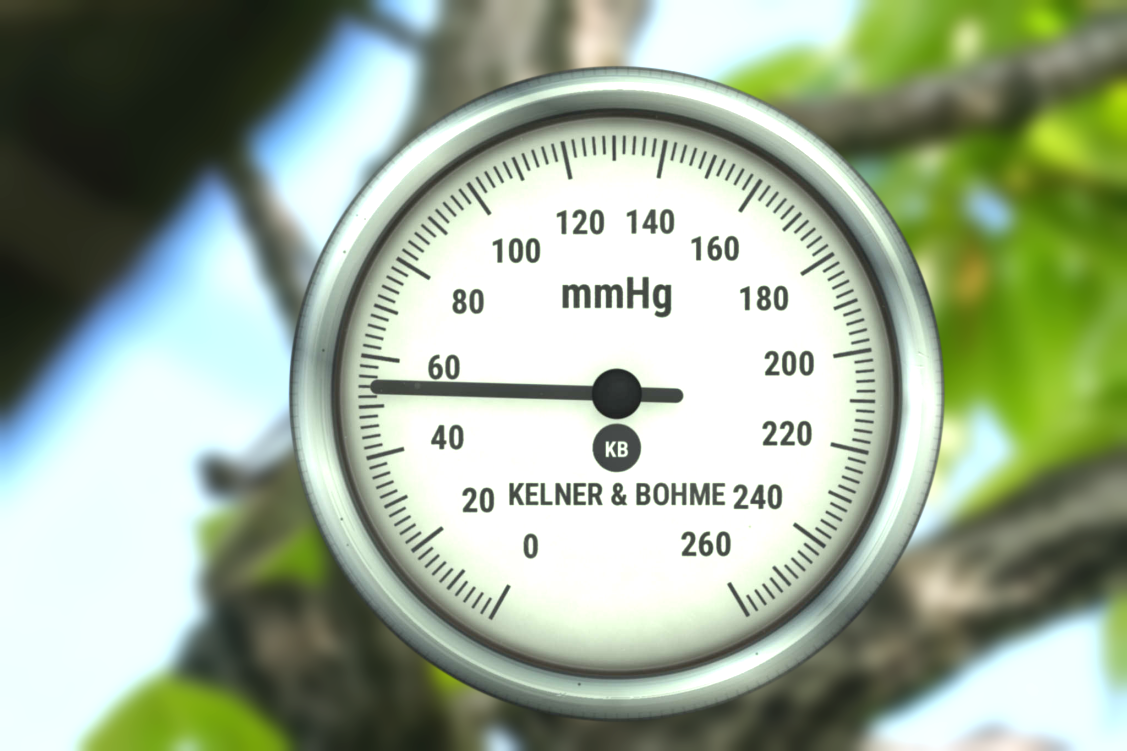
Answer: 54; mmHg
